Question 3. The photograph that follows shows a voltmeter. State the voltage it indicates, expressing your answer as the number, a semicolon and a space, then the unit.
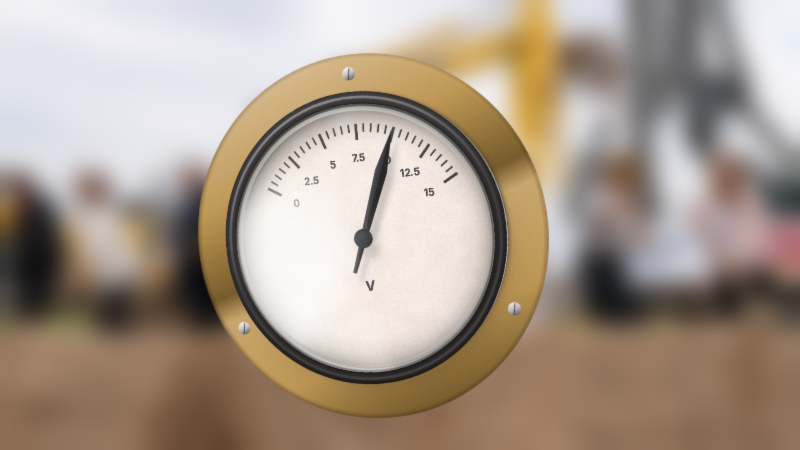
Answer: 10; V
